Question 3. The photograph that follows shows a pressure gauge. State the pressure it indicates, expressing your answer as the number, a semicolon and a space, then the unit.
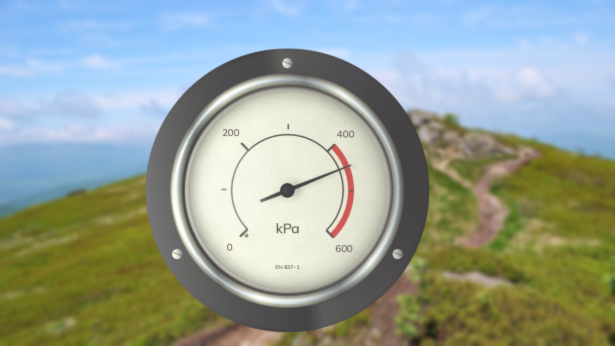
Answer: 450; kPa
